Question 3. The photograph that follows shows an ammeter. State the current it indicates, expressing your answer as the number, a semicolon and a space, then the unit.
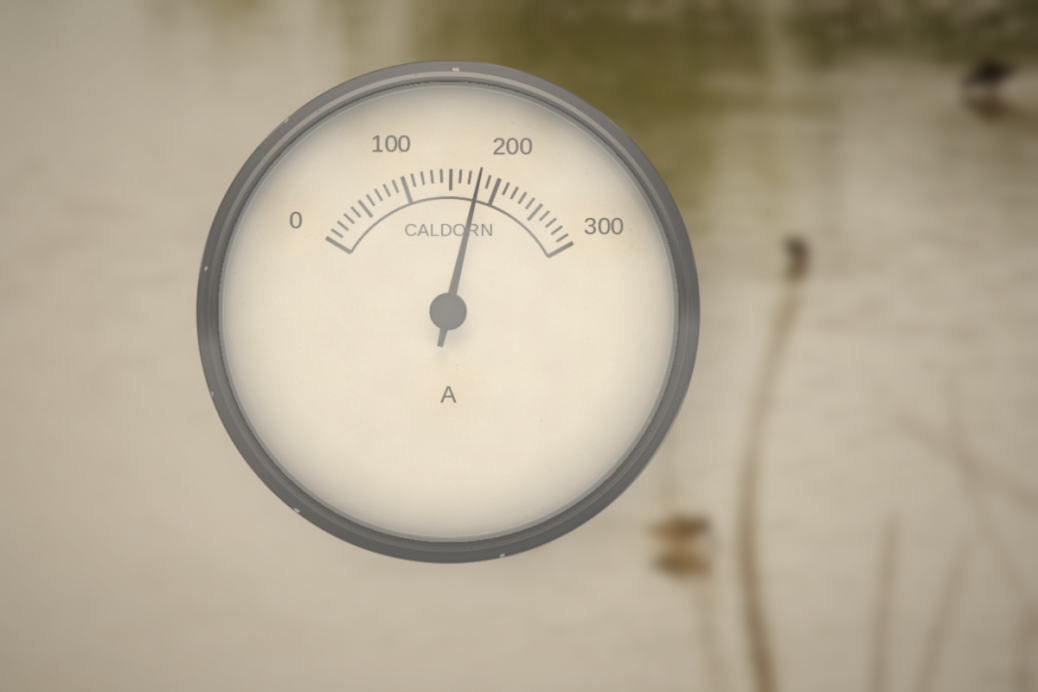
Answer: 180; A
